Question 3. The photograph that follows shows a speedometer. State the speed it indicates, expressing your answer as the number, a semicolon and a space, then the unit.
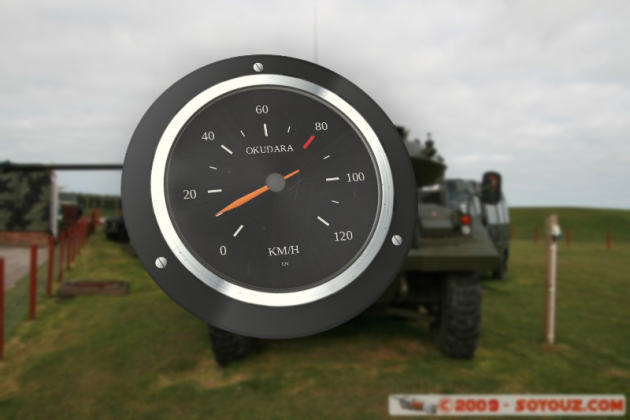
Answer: 10; km/h
